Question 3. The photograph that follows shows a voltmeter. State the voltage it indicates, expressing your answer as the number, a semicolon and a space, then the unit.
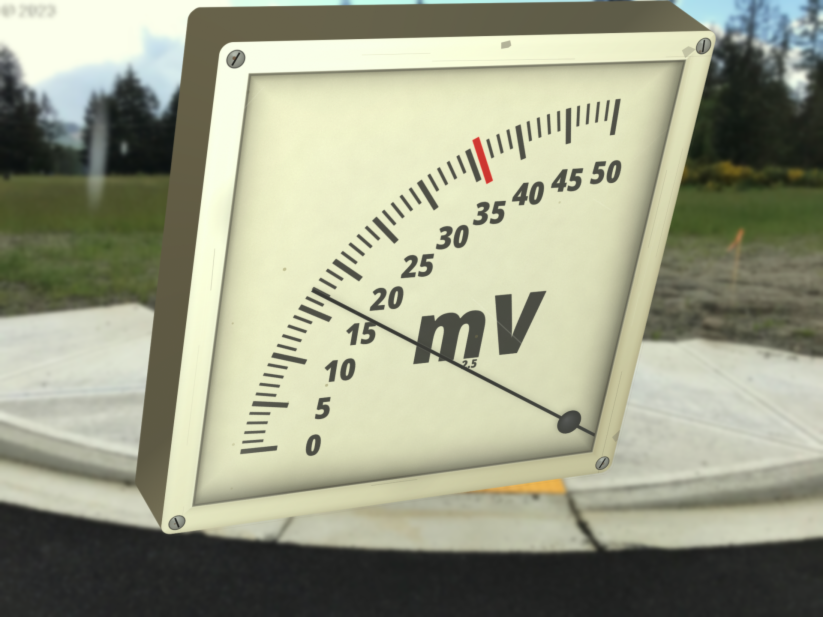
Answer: 17; mV
